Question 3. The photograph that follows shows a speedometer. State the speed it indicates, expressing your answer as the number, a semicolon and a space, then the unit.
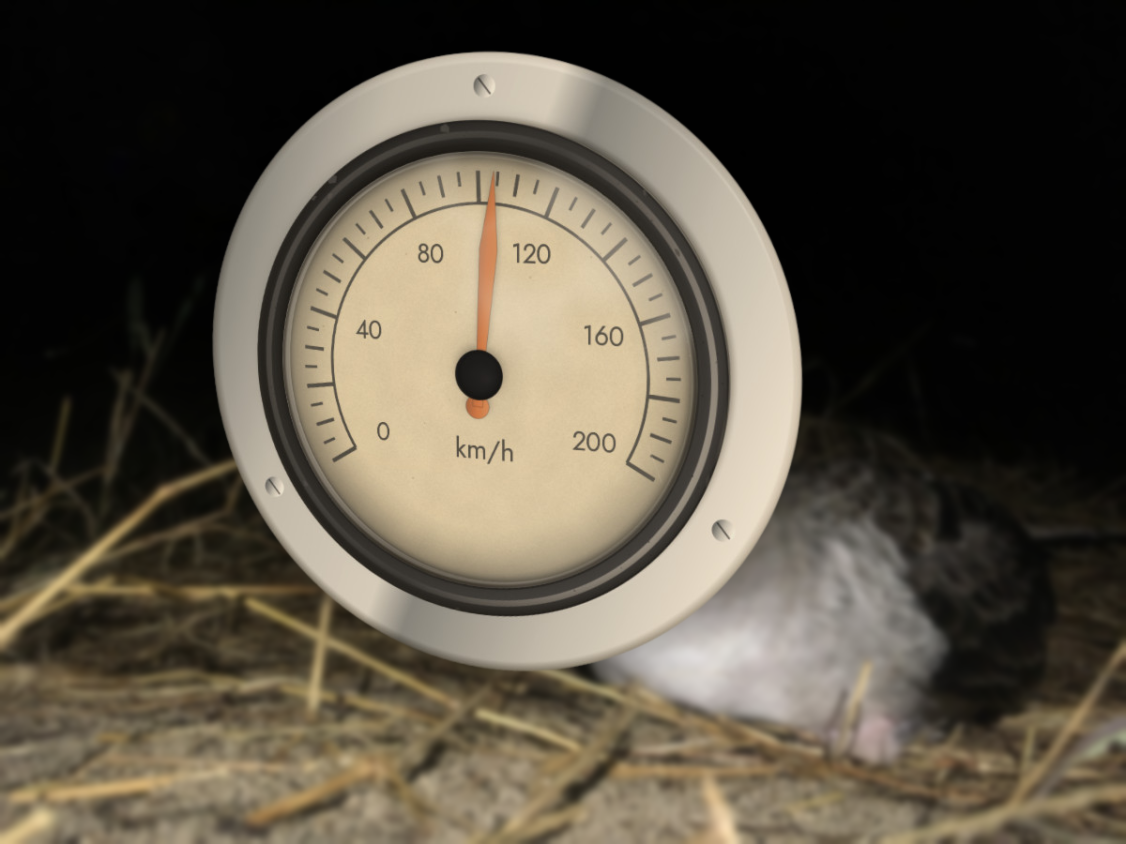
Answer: 105; km/h
